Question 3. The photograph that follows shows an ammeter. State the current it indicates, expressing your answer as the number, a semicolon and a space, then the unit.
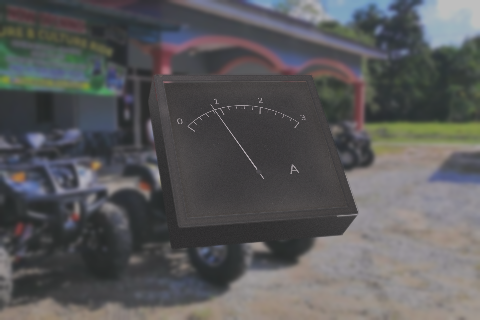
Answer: 0.8; A
